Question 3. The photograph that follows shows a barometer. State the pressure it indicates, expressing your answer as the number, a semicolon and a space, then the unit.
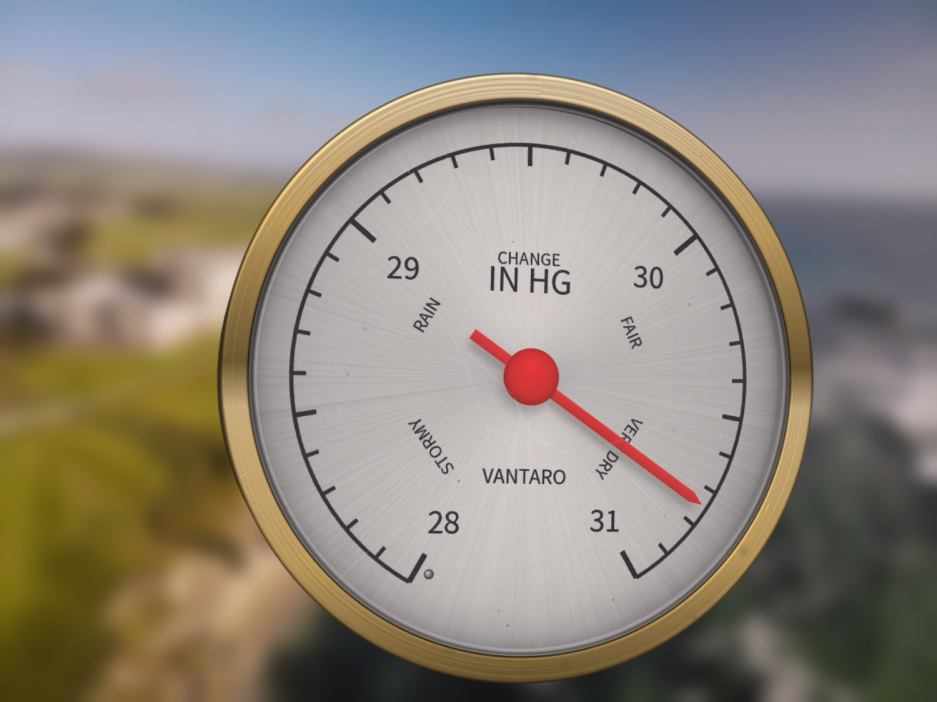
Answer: 30.75; inHg
